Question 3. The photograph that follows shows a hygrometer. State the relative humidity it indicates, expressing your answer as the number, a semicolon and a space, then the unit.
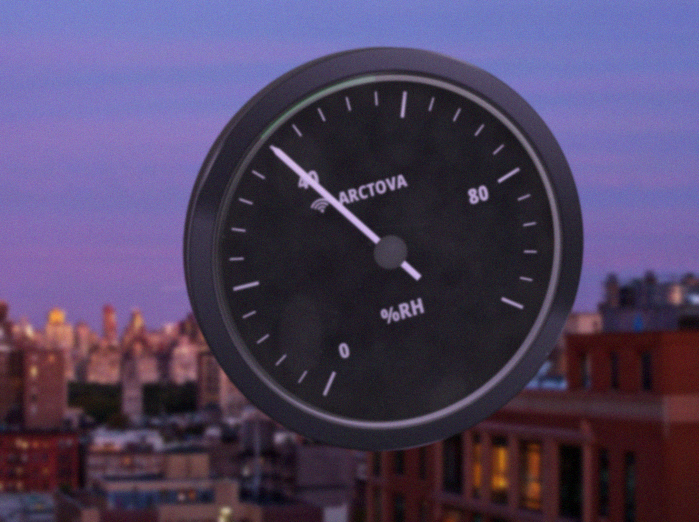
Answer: 40; %
